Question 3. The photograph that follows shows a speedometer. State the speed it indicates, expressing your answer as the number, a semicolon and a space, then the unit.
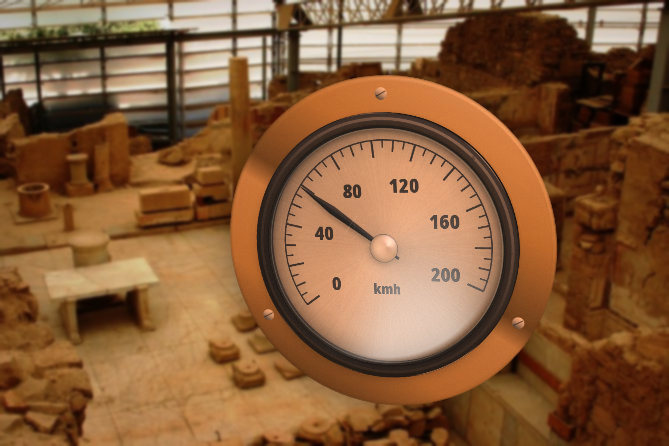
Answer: 60; km/h
